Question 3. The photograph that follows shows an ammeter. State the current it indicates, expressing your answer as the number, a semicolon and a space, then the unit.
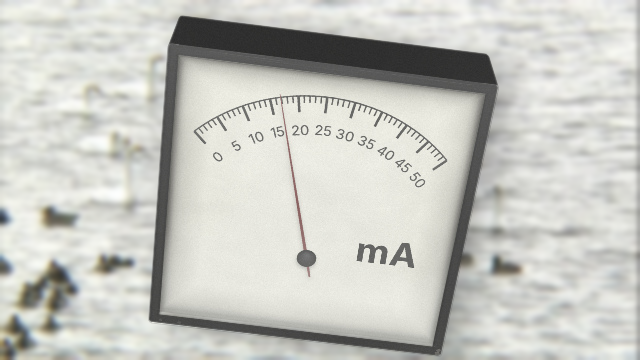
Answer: 17; mA
